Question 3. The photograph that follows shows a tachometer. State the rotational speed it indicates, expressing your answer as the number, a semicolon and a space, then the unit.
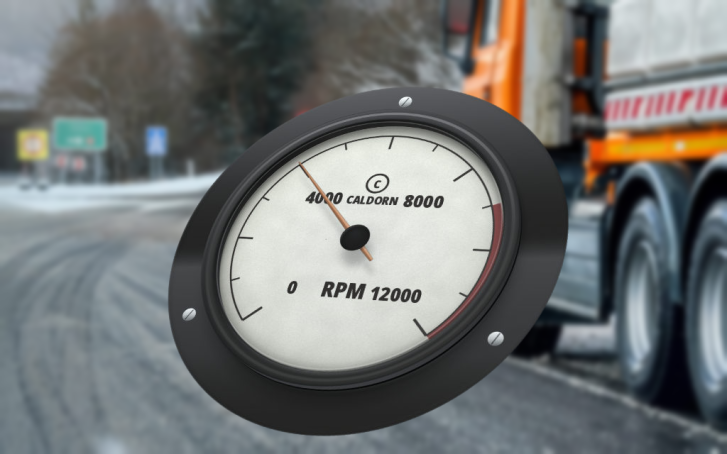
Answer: 4000; rpm
